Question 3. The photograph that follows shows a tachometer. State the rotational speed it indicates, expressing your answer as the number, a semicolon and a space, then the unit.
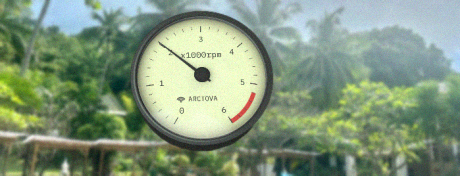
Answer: 2000; rpm
